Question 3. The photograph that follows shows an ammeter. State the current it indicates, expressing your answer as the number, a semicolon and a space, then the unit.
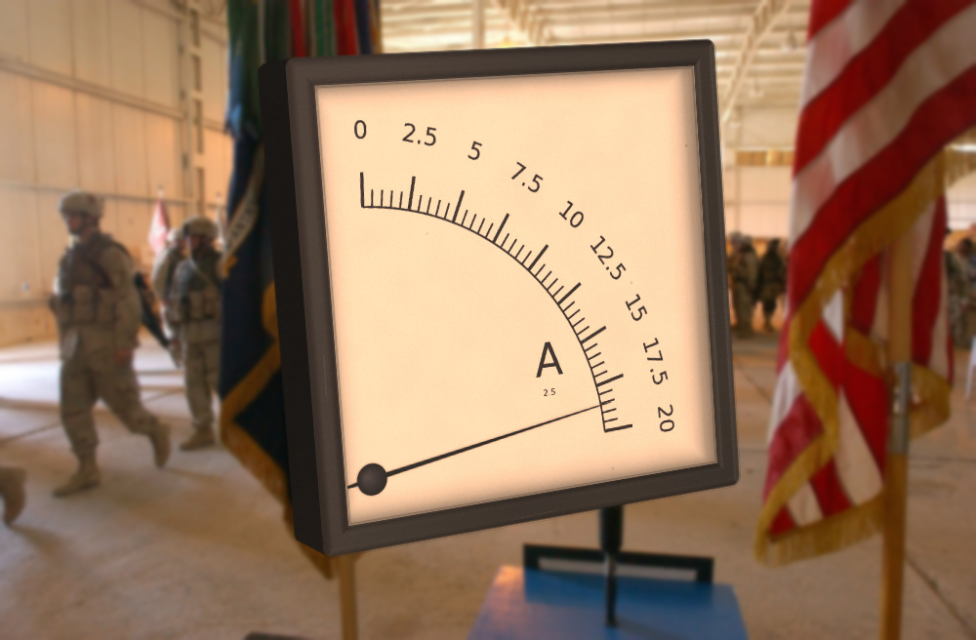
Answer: 18.5; A
